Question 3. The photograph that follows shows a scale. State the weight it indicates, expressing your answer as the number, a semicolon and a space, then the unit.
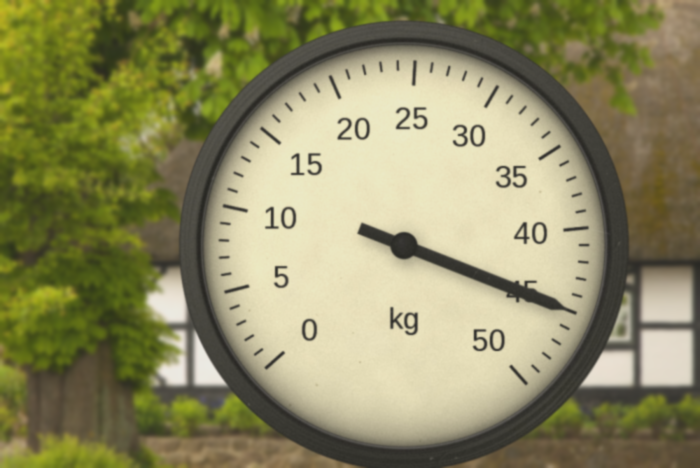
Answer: 45; kg
